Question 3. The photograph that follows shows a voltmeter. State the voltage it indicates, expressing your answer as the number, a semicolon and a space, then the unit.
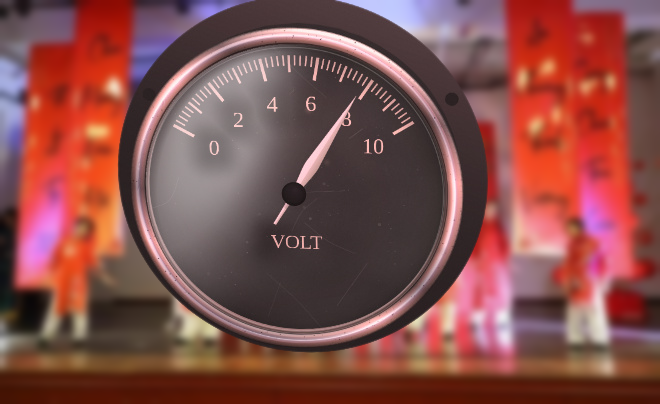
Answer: 7.8; V
